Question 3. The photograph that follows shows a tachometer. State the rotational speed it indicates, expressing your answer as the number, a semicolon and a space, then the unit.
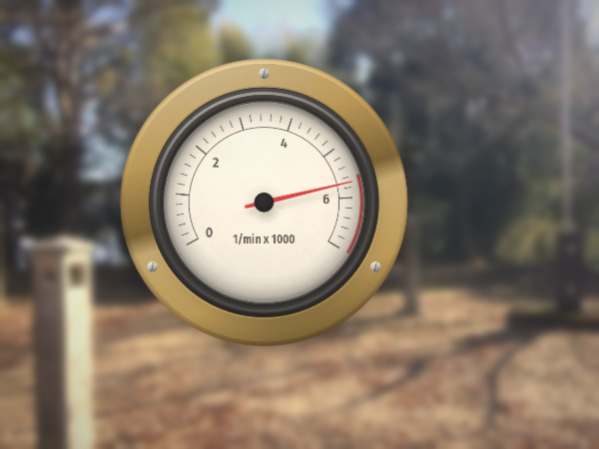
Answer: 5700; rpm
